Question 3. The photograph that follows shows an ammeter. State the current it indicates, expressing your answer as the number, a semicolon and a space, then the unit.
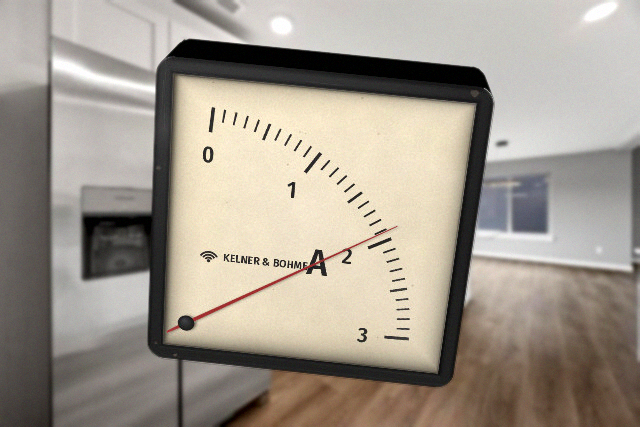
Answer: 1.9; A
